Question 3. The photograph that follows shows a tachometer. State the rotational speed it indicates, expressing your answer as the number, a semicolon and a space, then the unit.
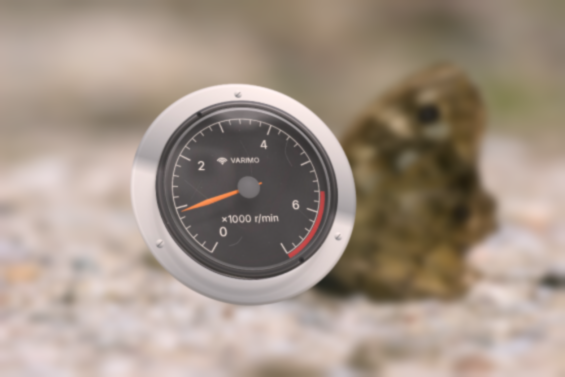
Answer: 900; rpm
